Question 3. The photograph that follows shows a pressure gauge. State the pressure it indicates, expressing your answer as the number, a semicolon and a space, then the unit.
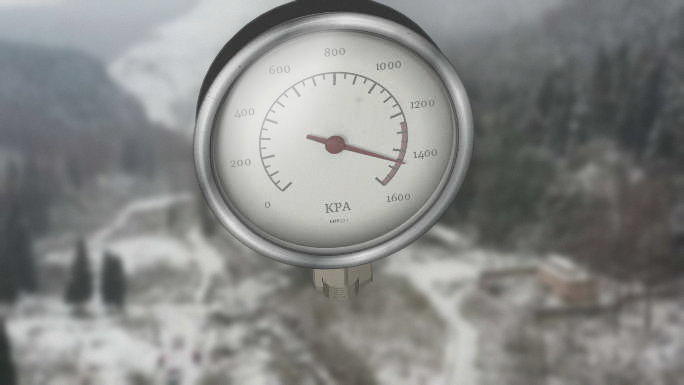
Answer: 1450; kPa
